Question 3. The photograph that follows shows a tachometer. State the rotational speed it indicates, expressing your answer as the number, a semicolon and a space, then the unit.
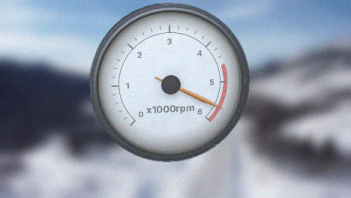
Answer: 5600; rpm
